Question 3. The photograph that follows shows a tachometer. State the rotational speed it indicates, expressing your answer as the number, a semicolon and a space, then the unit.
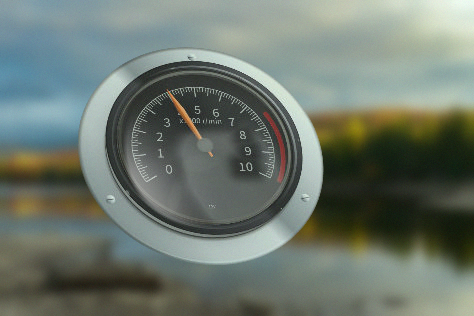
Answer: 4000; rpm
